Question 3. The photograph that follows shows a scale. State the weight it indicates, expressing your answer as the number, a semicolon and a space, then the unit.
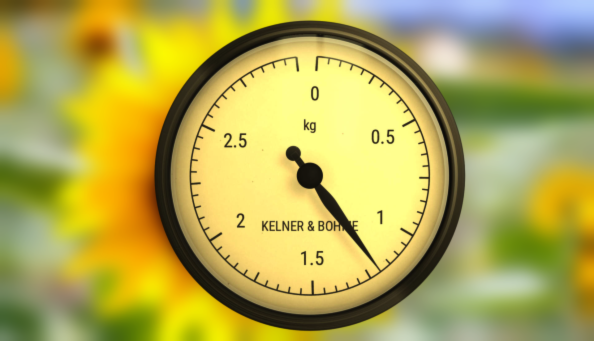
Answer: 1.2; kg
